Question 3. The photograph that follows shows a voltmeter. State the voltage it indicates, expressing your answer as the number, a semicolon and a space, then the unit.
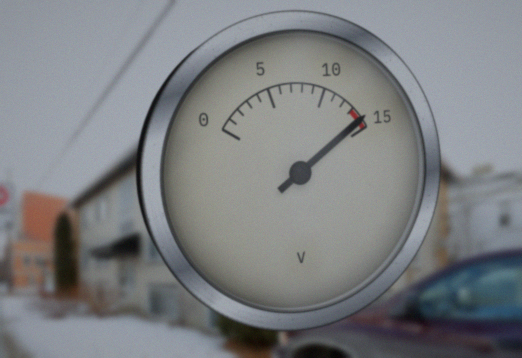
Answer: 14; V
